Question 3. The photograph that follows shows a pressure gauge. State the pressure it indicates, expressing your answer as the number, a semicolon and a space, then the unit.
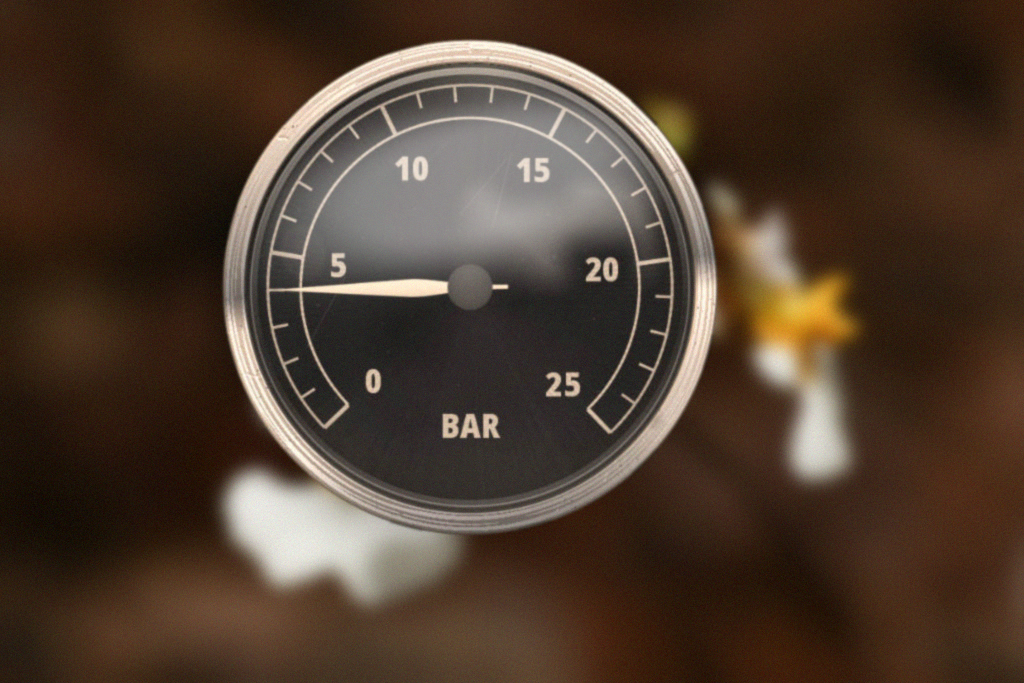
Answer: 4; bar
